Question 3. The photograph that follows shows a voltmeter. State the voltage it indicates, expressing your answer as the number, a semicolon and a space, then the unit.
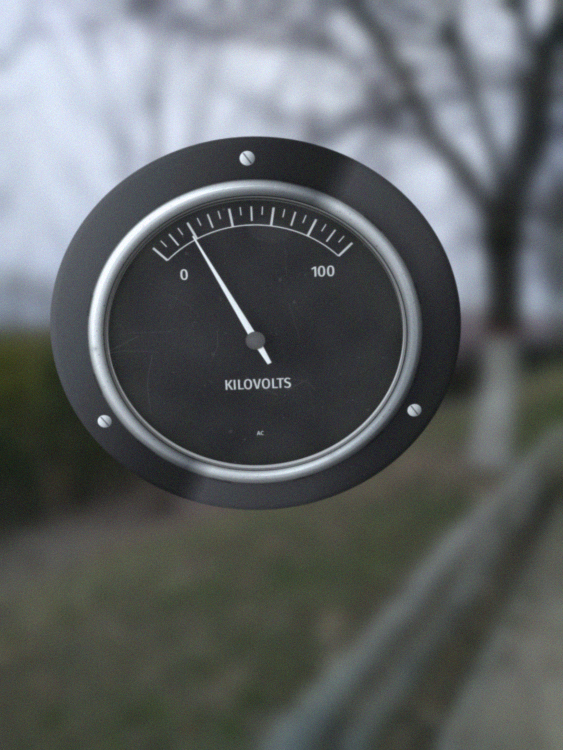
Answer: 20; kV
